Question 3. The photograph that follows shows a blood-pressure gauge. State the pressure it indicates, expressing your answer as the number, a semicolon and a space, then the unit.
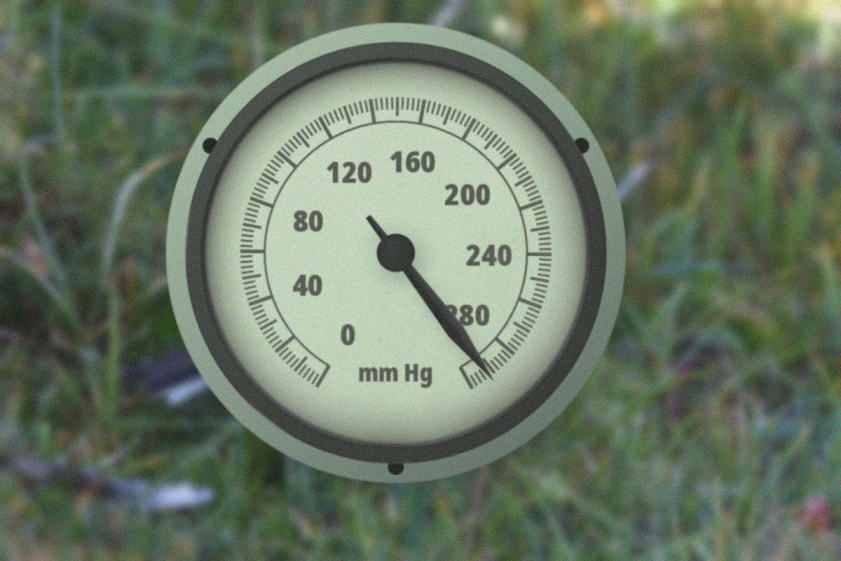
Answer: 292; mmHg
